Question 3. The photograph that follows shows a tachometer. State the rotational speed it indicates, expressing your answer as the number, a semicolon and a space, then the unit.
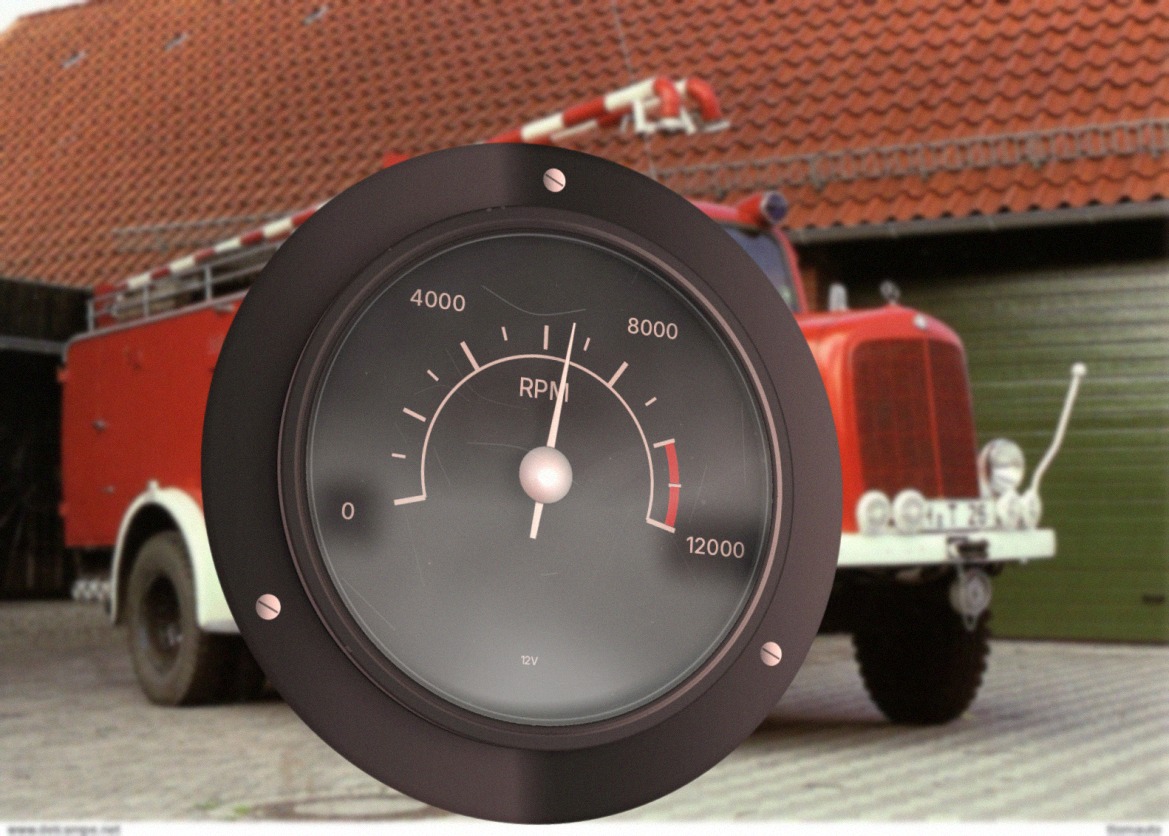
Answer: 6500; rpm
